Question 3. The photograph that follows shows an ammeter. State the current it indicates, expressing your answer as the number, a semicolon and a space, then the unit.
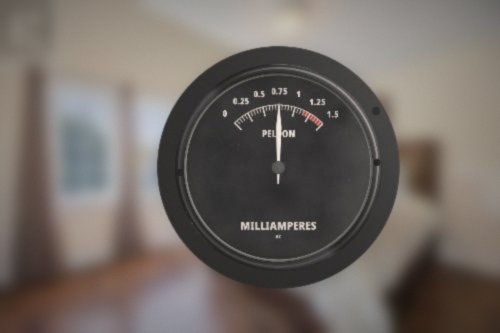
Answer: 0.75; mA
